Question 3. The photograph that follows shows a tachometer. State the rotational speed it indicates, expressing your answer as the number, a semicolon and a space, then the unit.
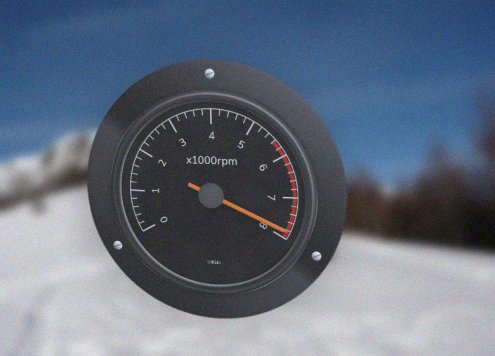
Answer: 7800; rpm
